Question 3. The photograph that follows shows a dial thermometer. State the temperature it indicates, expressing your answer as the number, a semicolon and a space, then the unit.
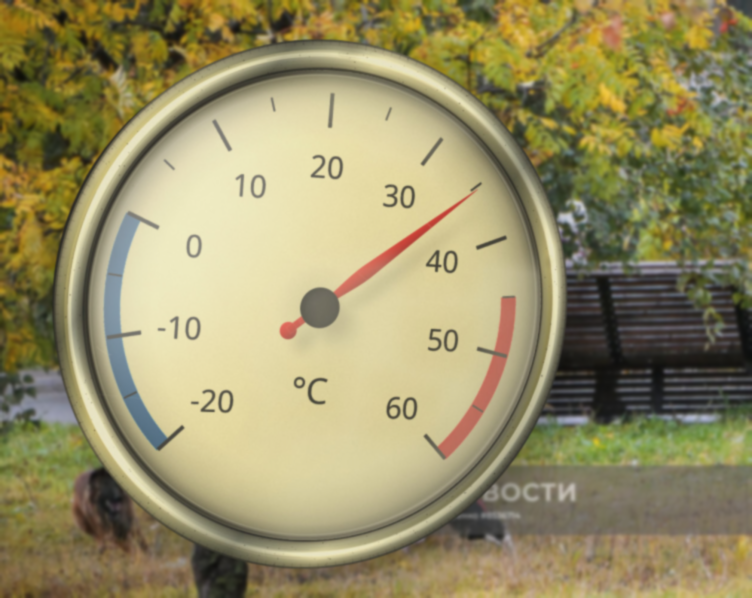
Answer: 35; °C
